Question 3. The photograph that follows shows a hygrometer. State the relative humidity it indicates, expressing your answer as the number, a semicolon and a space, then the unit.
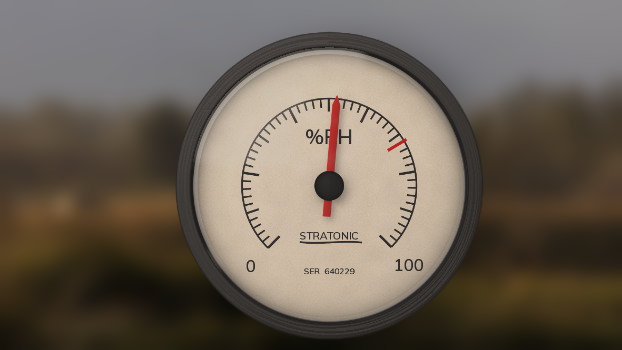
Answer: 52; %
